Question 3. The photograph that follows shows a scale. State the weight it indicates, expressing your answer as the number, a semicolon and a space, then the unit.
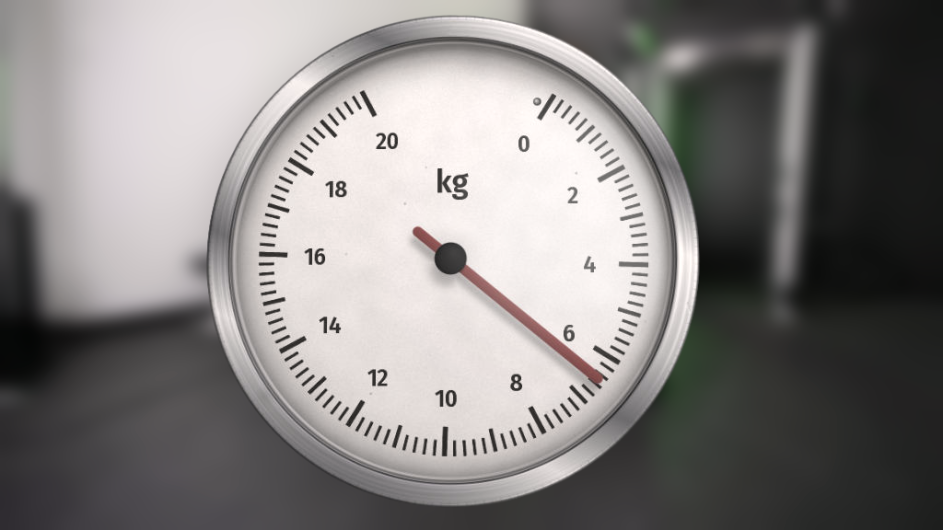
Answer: 6.5; kg
